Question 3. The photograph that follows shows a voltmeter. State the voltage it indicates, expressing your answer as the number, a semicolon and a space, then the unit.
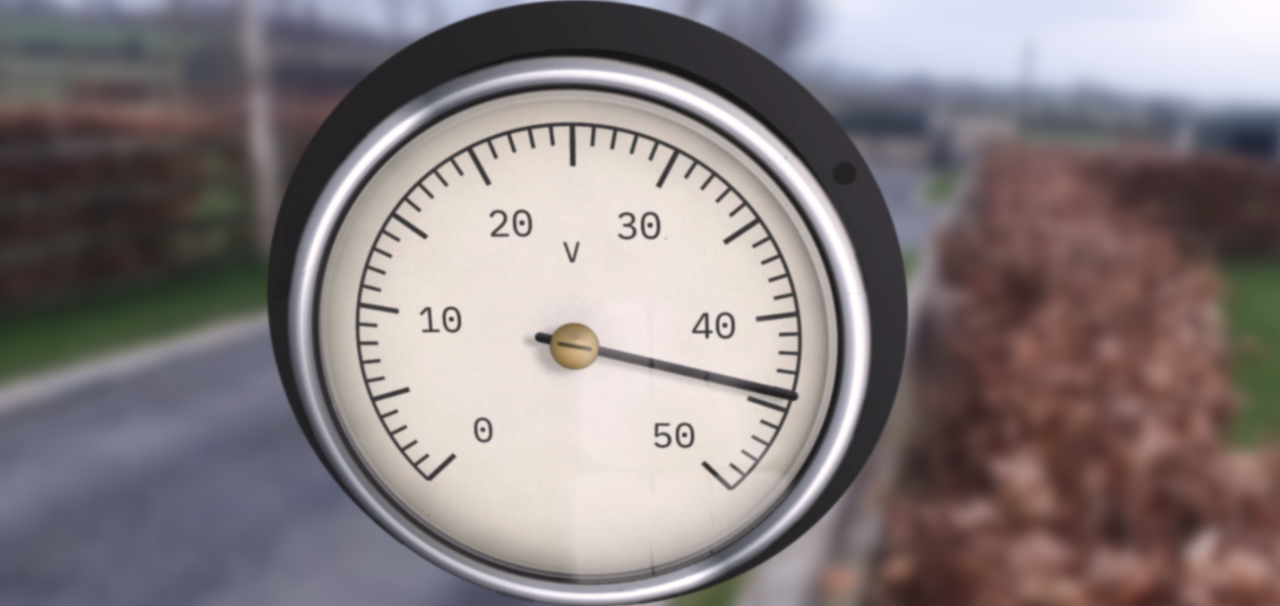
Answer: 44; V
